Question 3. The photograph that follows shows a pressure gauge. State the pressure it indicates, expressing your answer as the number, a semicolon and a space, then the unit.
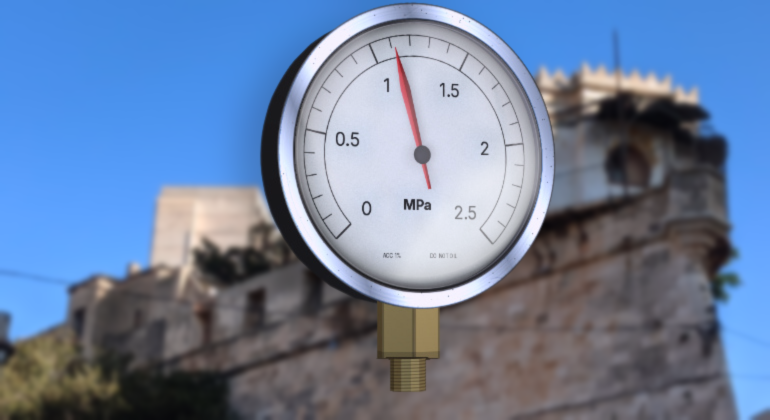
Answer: 1.1; MPa
